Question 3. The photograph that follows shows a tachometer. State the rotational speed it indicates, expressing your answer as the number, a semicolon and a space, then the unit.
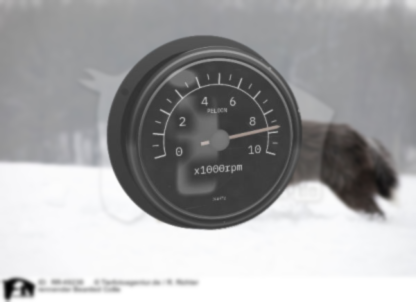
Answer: 8750; rpm
